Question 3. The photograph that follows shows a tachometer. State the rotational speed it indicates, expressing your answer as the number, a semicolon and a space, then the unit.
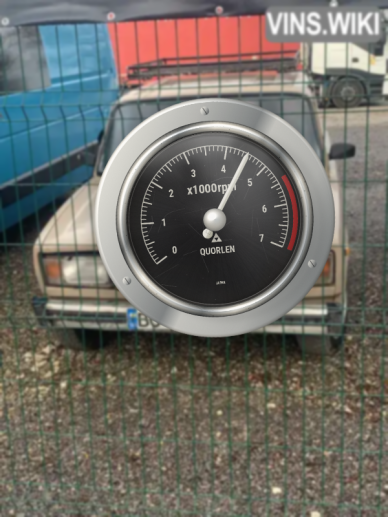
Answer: 4500; rpm
